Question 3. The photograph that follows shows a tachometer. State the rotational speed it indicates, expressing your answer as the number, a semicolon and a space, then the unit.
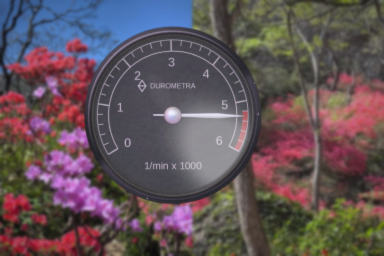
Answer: 5300; rpm
